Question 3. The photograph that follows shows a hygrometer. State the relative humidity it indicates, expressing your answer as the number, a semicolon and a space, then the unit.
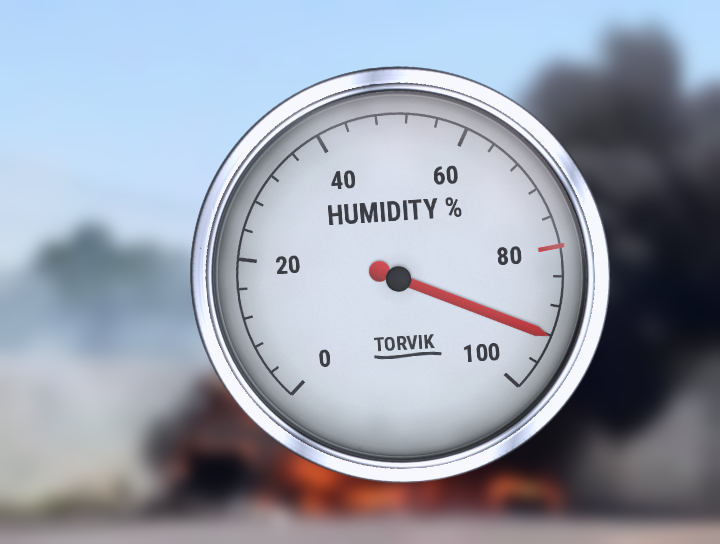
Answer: 92; %
